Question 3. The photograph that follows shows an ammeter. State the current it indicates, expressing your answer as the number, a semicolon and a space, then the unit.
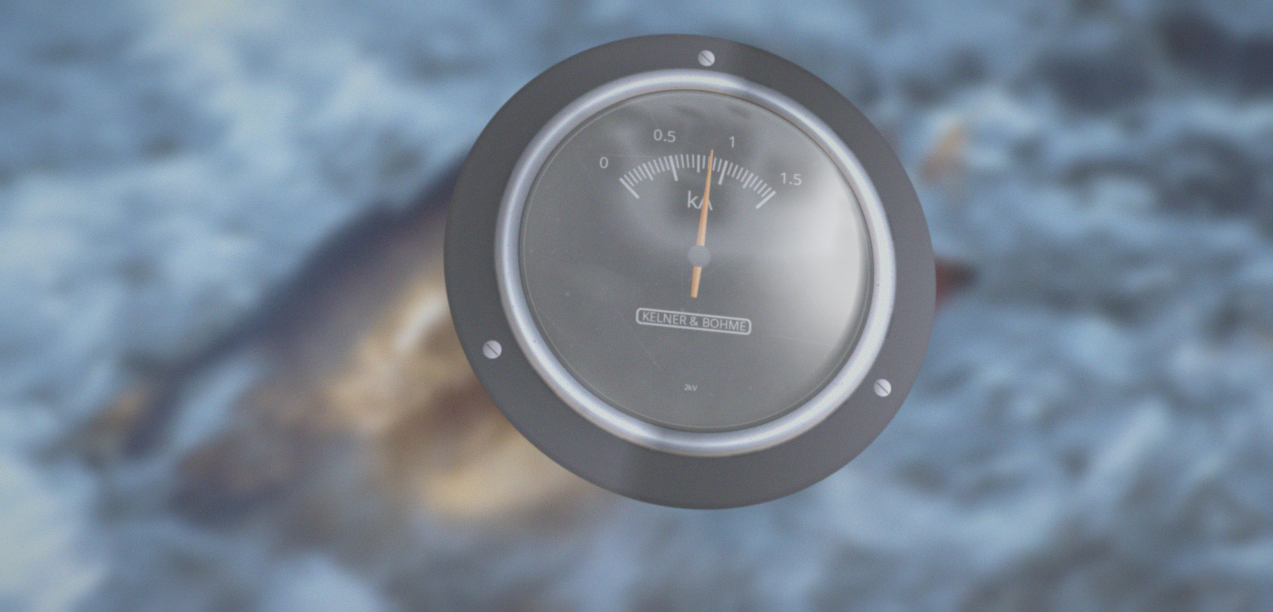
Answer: 0.85; kA
